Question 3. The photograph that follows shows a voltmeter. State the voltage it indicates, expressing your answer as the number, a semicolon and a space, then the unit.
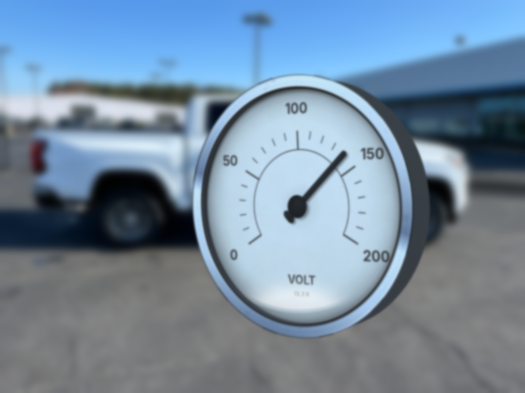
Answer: 140; V
